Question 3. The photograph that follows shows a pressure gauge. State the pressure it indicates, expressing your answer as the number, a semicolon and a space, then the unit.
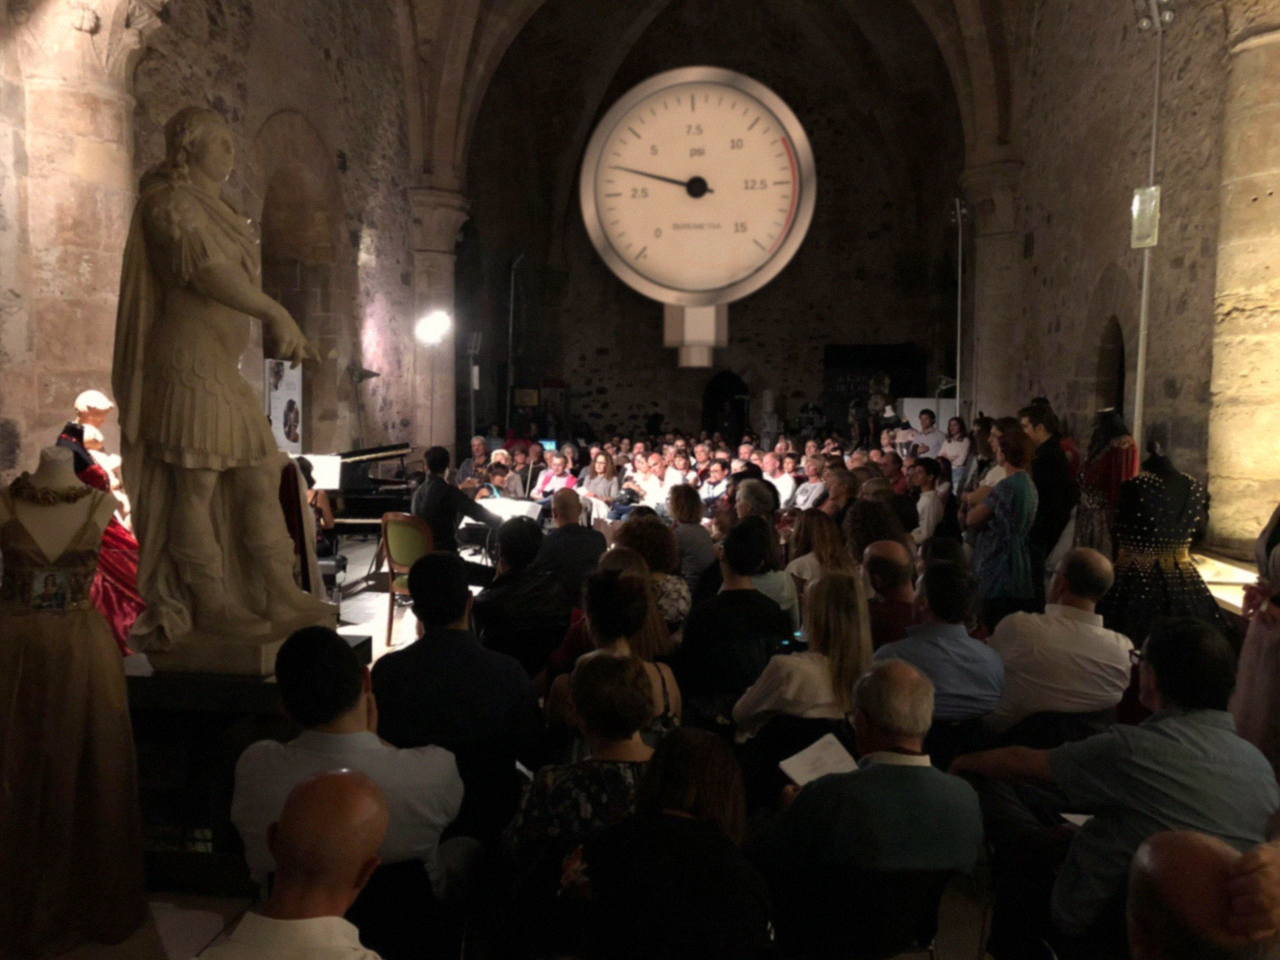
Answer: 3.5; psi
